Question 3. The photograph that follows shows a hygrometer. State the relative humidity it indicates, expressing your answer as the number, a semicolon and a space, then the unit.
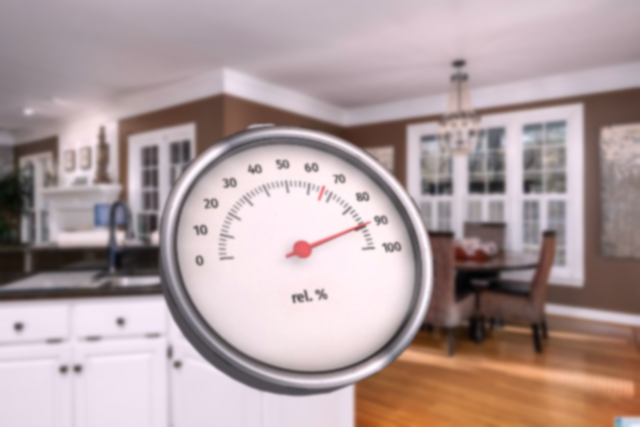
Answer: 90; %
